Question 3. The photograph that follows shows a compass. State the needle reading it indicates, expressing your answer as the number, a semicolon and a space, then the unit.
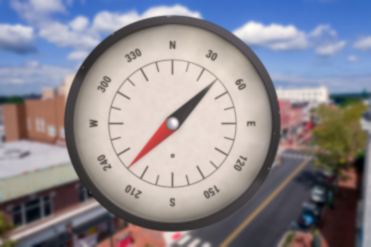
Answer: 225; °
